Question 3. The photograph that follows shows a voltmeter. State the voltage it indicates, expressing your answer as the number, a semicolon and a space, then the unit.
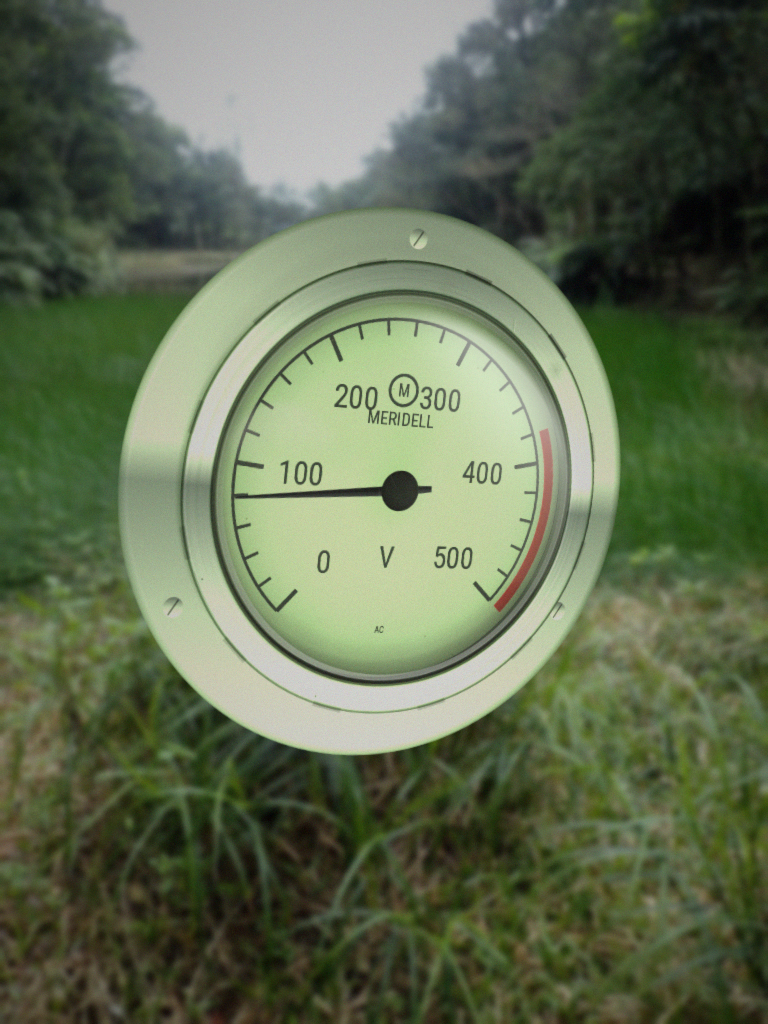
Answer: 80; V
